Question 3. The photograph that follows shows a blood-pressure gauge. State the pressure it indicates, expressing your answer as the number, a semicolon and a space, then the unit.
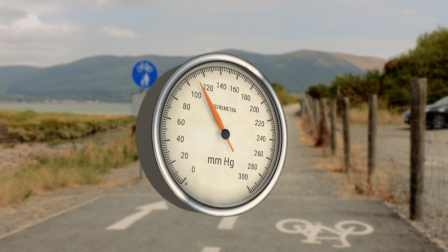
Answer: 110; mmHg
